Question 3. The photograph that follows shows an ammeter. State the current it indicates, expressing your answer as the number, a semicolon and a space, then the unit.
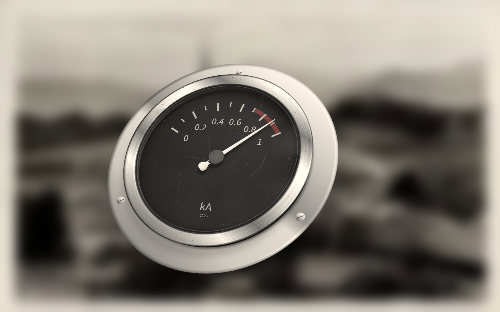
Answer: 0.9; kA
